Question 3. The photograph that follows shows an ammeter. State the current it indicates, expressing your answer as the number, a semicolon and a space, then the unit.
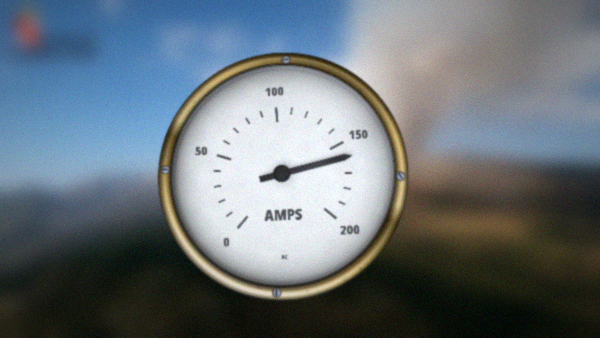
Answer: 160; A
